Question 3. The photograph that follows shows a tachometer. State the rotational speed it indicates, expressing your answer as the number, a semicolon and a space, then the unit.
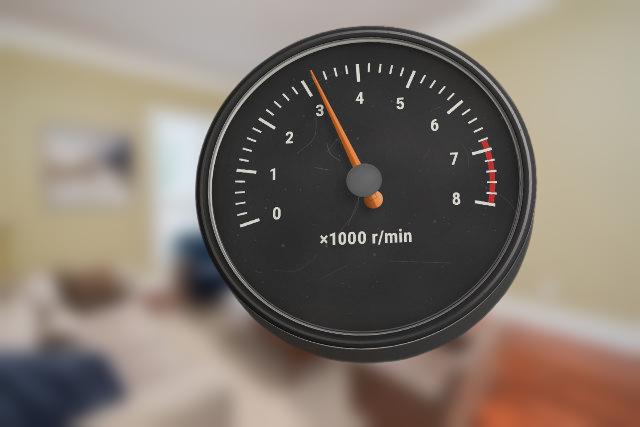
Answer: 3200; rpm
